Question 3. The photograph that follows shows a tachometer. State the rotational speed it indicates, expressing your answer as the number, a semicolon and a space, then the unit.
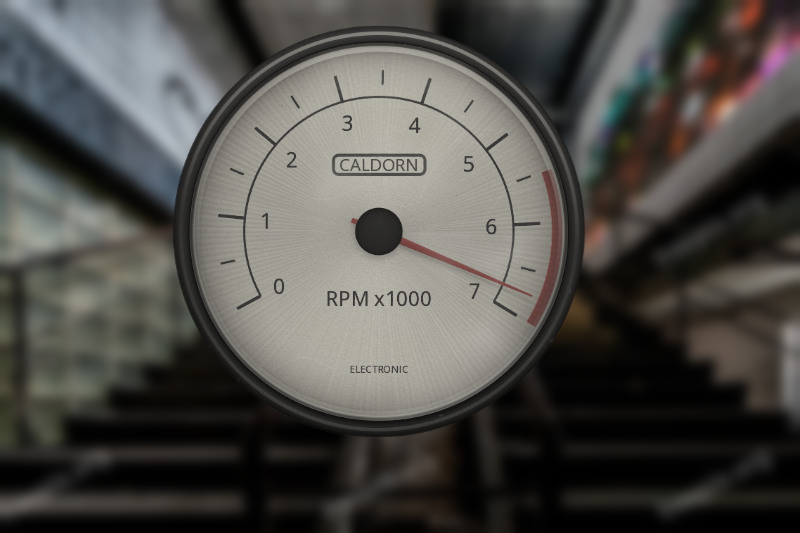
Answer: 6750; rpm
